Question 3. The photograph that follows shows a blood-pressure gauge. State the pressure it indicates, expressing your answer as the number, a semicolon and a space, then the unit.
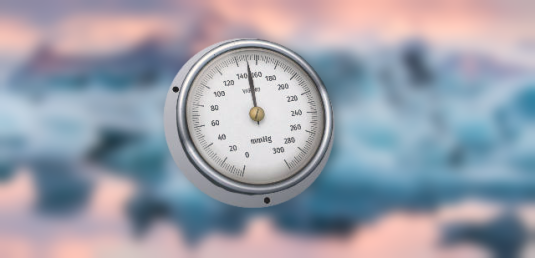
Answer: 150; mmHg
